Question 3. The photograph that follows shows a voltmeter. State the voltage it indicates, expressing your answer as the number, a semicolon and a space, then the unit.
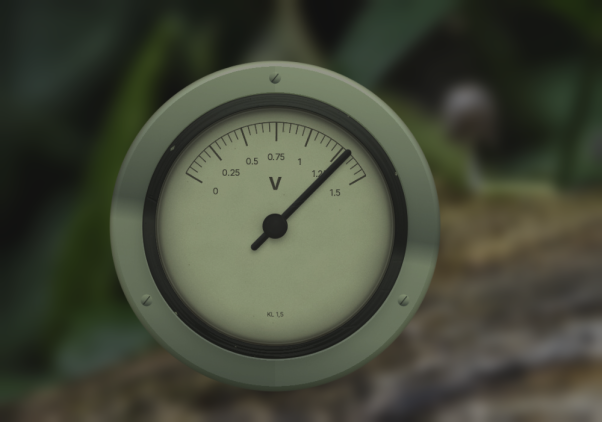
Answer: 1.3; V
